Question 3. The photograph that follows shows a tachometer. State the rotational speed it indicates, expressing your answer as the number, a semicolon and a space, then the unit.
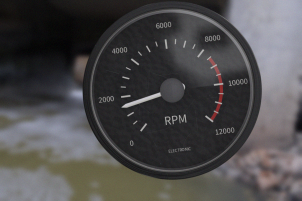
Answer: 1500; rpm
